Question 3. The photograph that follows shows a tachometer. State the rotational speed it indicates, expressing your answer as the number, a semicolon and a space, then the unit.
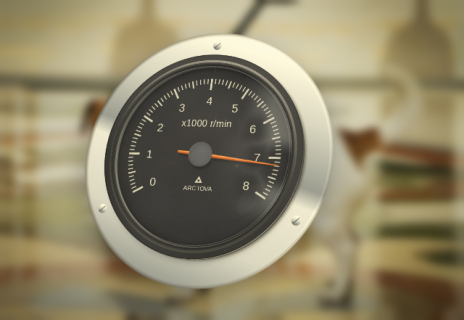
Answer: 7200; rpm
